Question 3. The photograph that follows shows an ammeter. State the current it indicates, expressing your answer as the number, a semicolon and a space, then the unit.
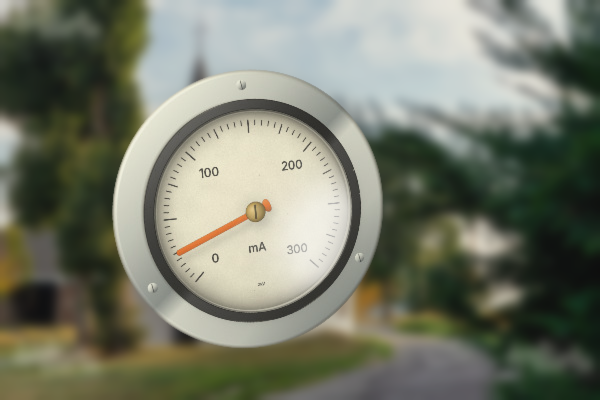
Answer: 25; mA
